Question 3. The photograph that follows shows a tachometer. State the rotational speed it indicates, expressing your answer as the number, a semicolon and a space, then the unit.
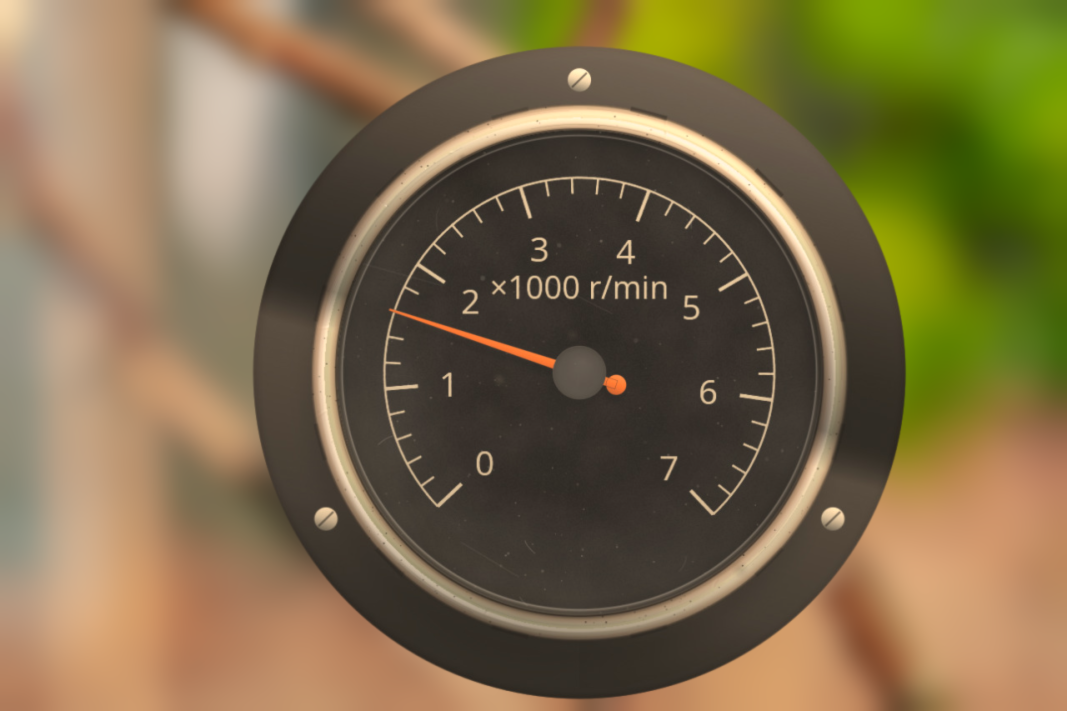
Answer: 1600; rpm
